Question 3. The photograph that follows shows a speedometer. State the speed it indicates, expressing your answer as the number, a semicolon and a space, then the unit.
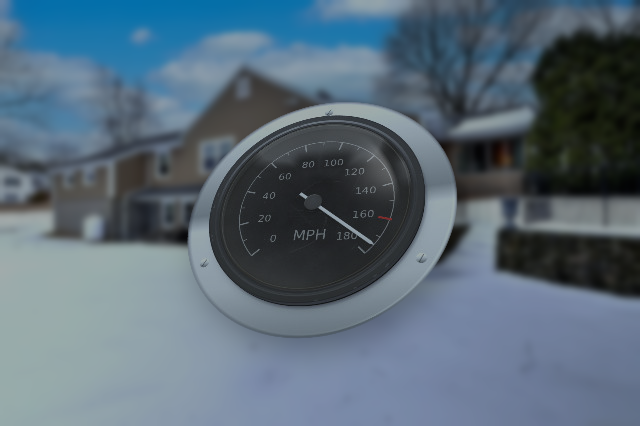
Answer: 175; mph
